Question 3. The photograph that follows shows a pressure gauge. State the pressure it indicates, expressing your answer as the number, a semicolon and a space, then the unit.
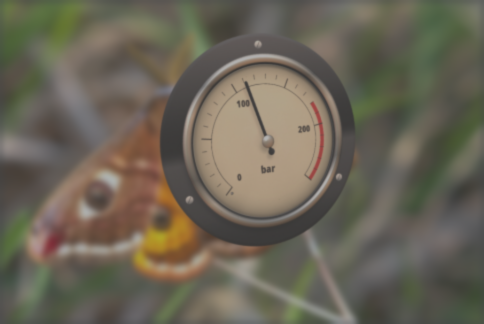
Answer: 110; bar
